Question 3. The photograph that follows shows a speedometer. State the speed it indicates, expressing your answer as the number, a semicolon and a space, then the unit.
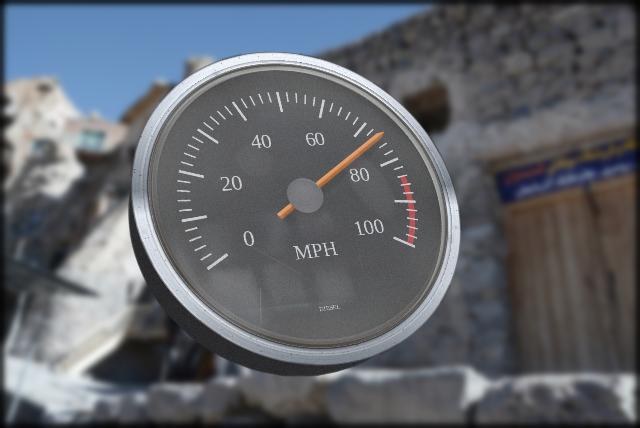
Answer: 74; mph
